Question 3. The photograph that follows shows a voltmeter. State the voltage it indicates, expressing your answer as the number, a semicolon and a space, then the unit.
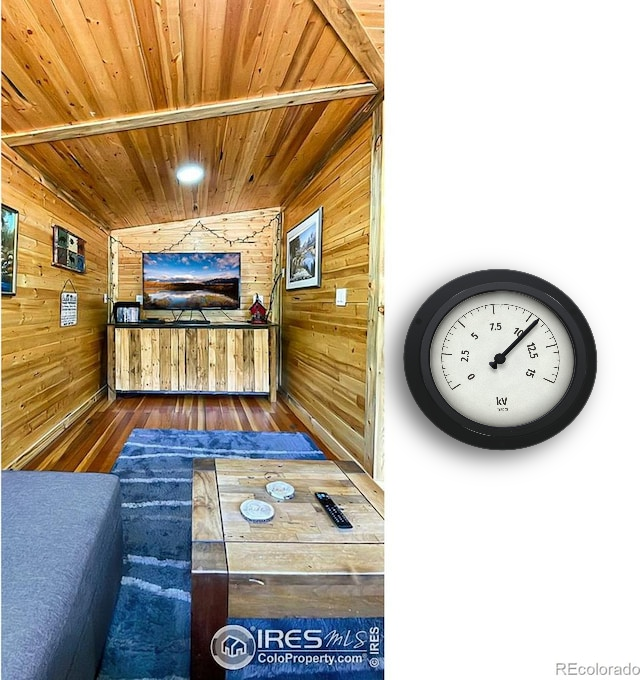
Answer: 10.5; kV
